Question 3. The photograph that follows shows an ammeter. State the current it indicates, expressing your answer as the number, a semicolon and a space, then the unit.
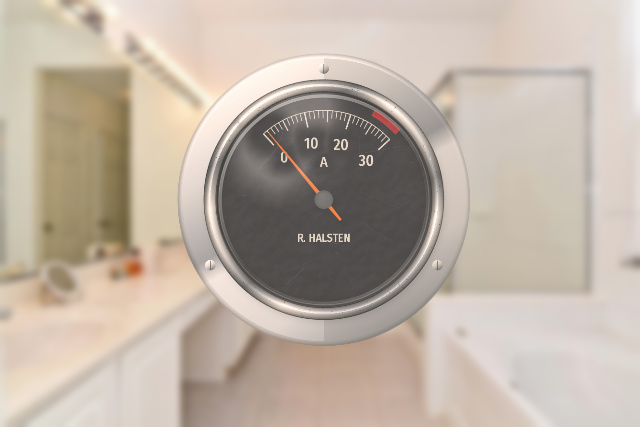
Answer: 1; A
